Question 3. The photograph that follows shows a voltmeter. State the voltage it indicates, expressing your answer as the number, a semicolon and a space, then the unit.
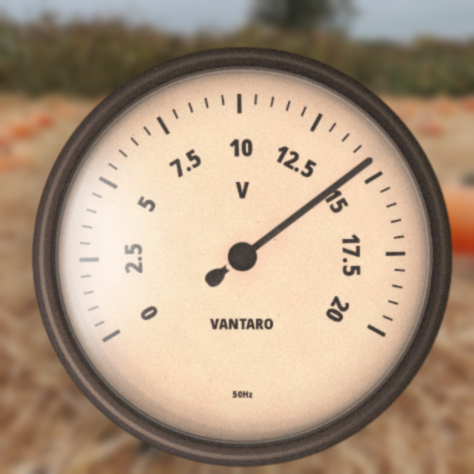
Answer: 14.5; V
